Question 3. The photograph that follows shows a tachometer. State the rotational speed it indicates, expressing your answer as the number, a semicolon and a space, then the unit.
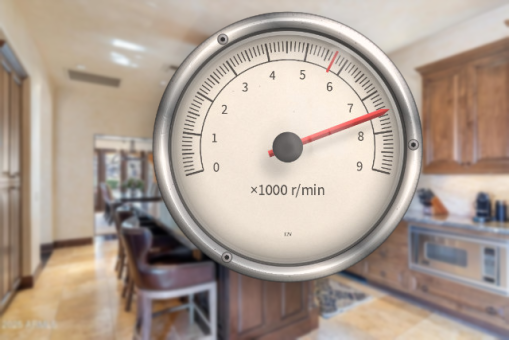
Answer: 7500; rpm
